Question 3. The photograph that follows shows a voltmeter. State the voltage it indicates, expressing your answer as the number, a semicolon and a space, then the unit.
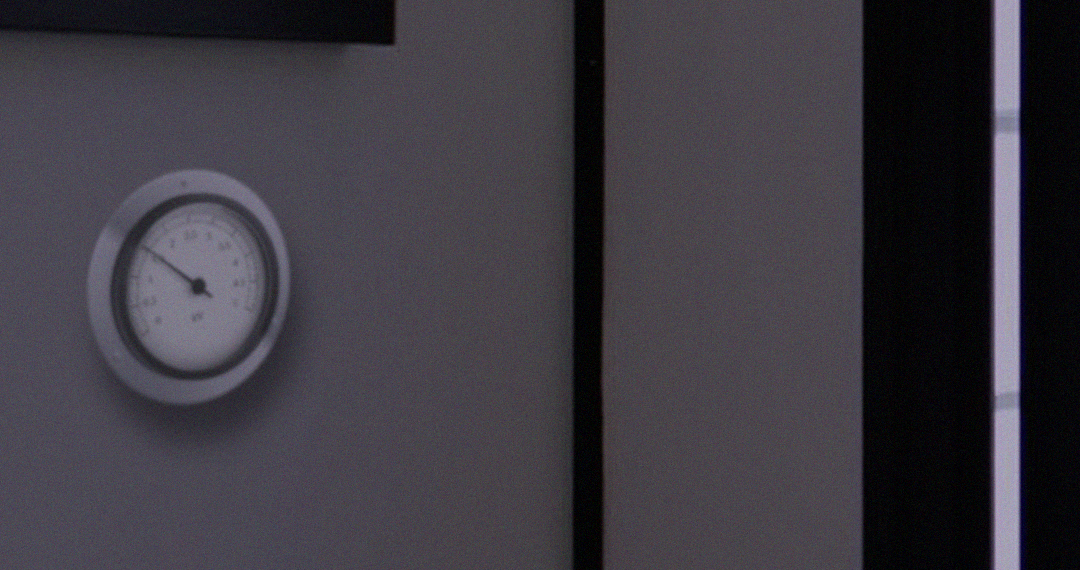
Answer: 1.5; kV
